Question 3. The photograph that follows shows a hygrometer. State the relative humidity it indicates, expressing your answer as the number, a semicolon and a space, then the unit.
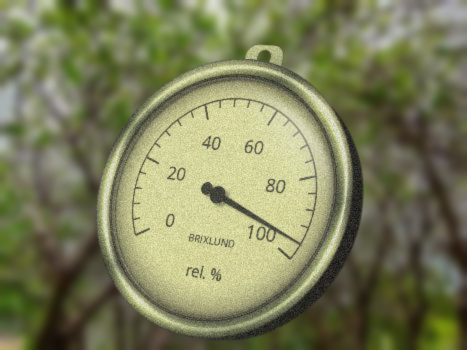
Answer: 96; %
